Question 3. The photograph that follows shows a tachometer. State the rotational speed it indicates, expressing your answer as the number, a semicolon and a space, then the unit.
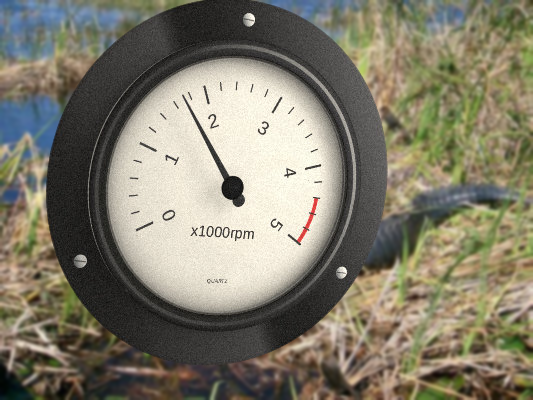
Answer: 1700; rpm
